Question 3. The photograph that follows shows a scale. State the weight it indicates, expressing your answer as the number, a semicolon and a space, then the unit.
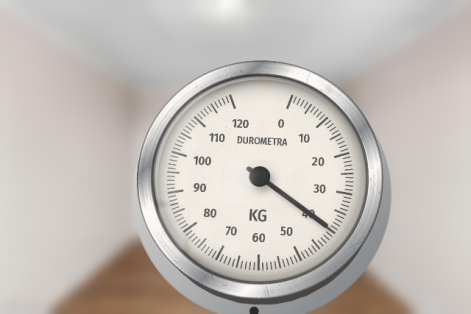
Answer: 40; kg
